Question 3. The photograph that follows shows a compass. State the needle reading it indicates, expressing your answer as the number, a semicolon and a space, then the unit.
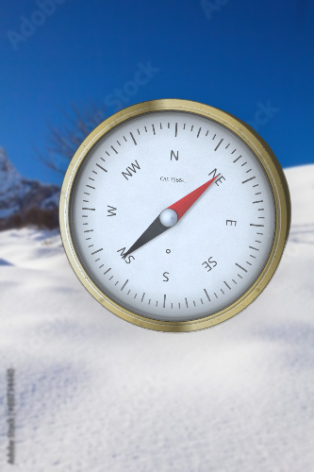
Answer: 45; °
